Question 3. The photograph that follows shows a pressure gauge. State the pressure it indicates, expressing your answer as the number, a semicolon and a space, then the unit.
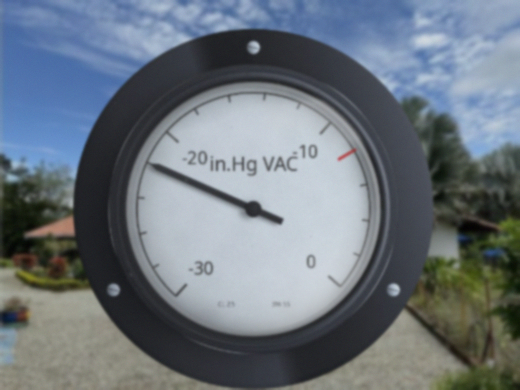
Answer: -22; inHg
